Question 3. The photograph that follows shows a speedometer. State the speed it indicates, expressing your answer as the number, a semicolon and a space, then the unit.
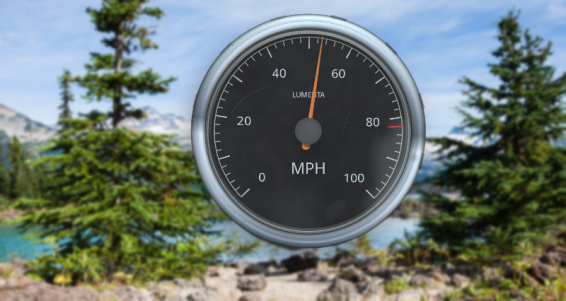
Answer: 53; mph
